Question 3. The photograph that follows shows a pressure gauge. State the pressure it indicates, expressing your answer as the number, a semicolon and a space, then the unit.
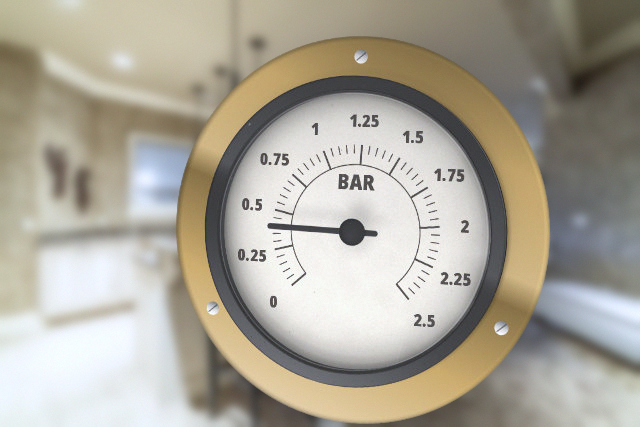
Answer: 0.4; bar
